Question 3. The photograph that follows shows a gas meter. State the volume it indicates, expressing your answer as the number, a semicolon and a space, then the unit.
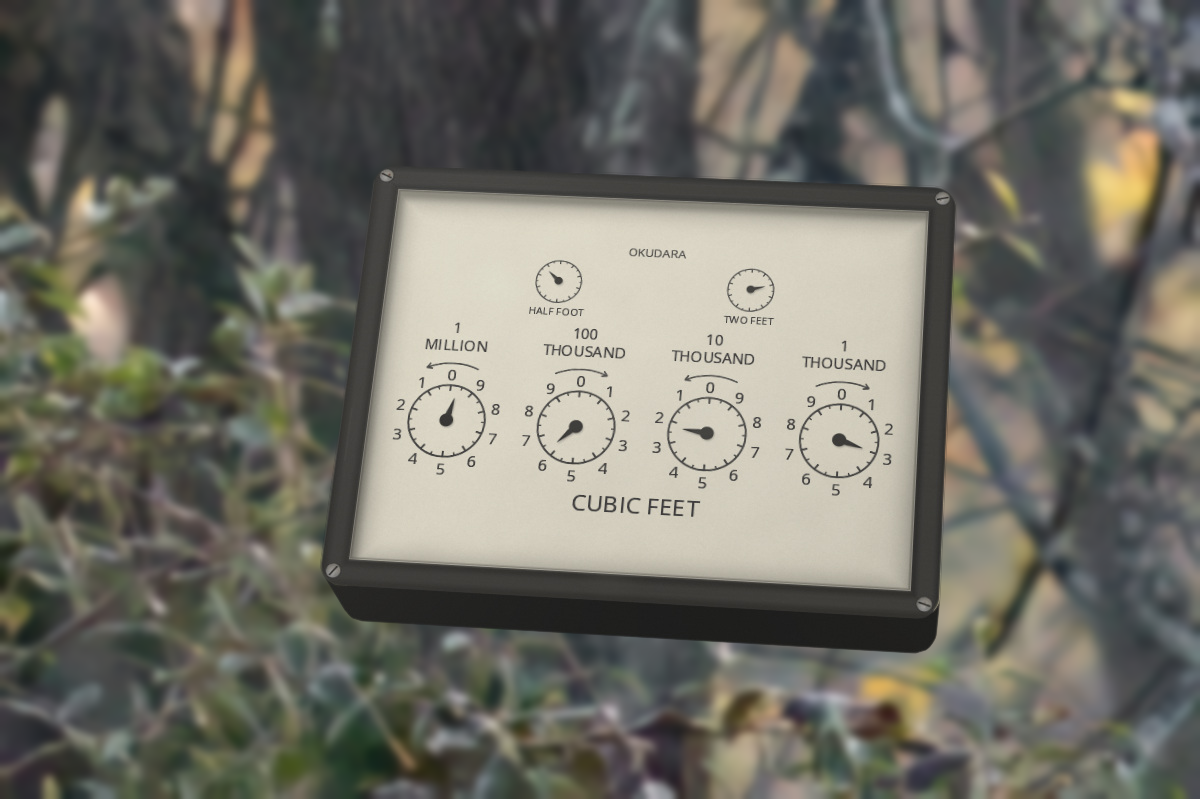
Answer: 962300; ft³
